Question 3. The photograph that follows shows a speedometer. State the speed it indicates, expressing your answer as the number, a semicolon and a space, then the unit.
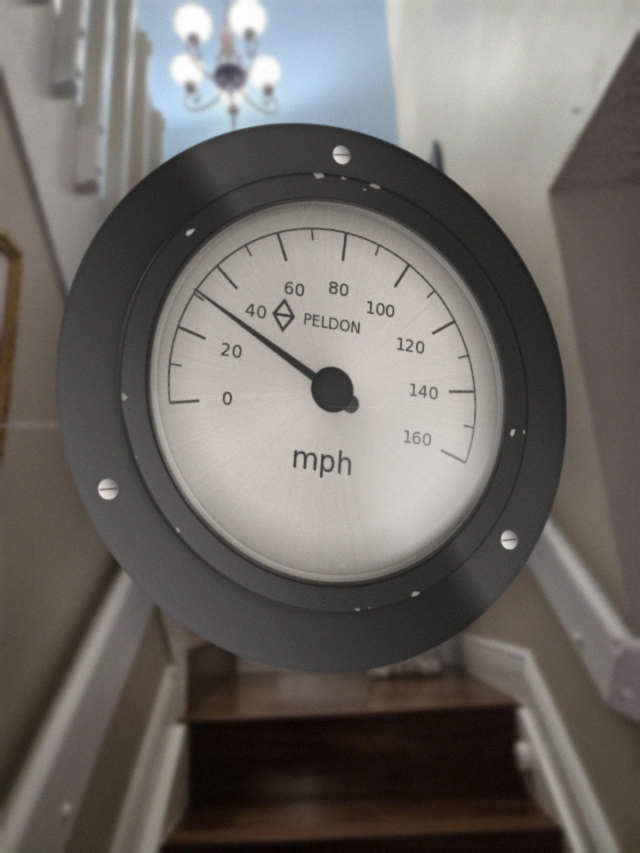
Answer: 30; mph
